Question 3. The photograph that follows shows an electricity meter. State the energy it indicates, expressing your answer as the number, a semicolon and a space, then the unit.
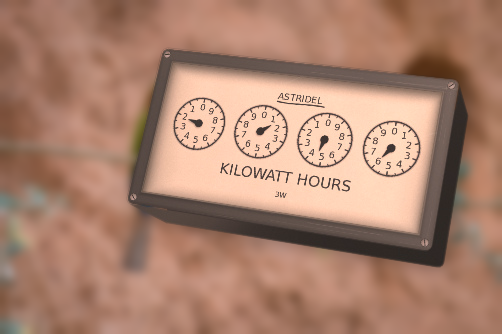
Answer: 2146; kWh
